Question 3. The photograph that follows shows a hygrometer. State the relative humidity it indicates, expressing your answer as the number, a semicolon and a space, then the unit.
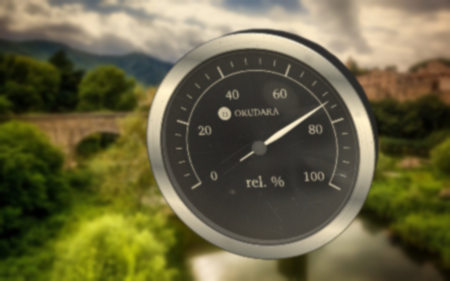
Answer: 74; %
